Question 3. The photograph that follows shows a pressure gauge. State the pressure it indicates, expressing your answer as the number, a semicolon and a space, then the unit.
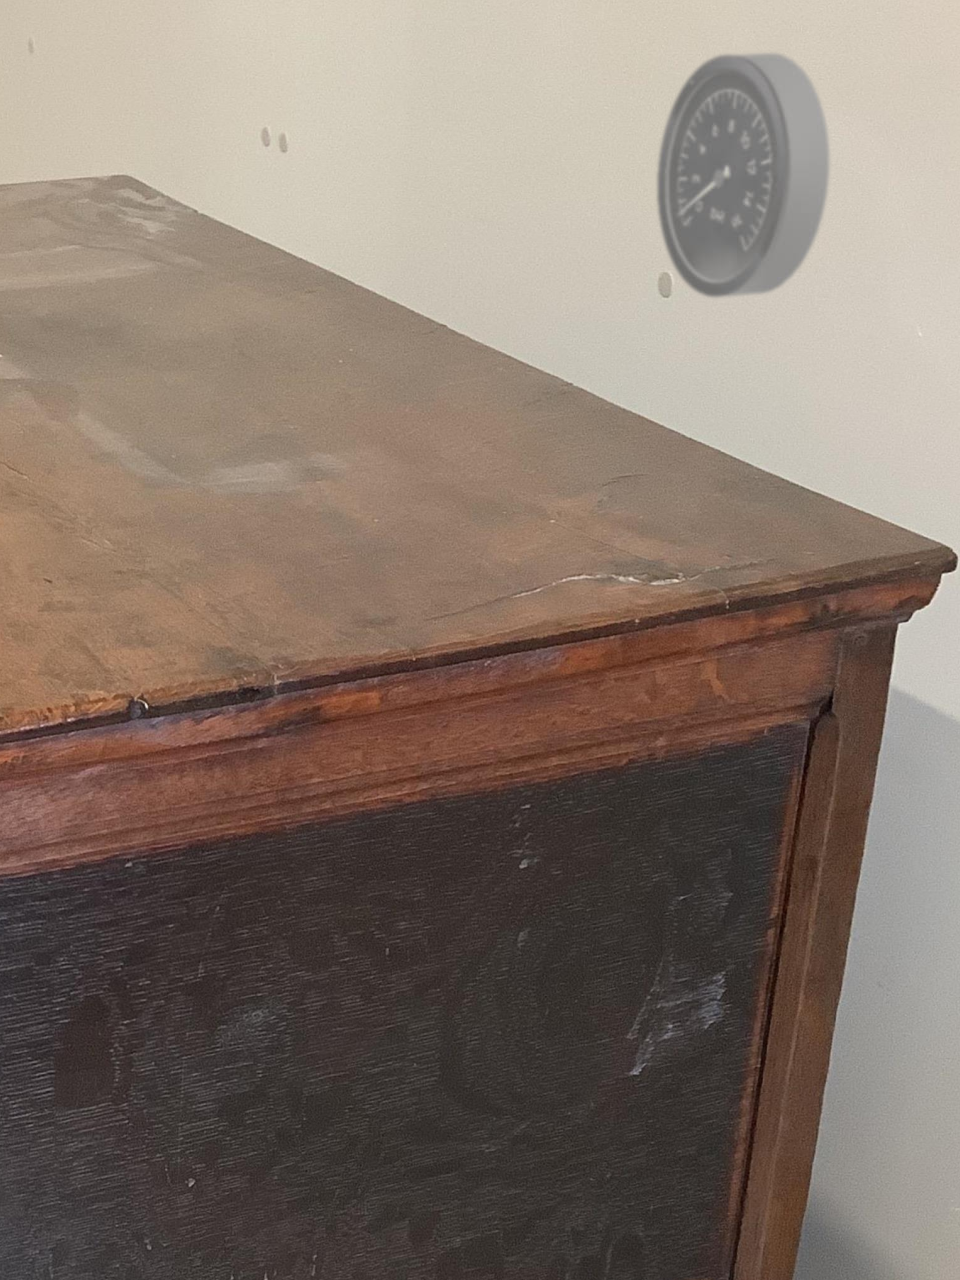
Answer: 0.5; bar
